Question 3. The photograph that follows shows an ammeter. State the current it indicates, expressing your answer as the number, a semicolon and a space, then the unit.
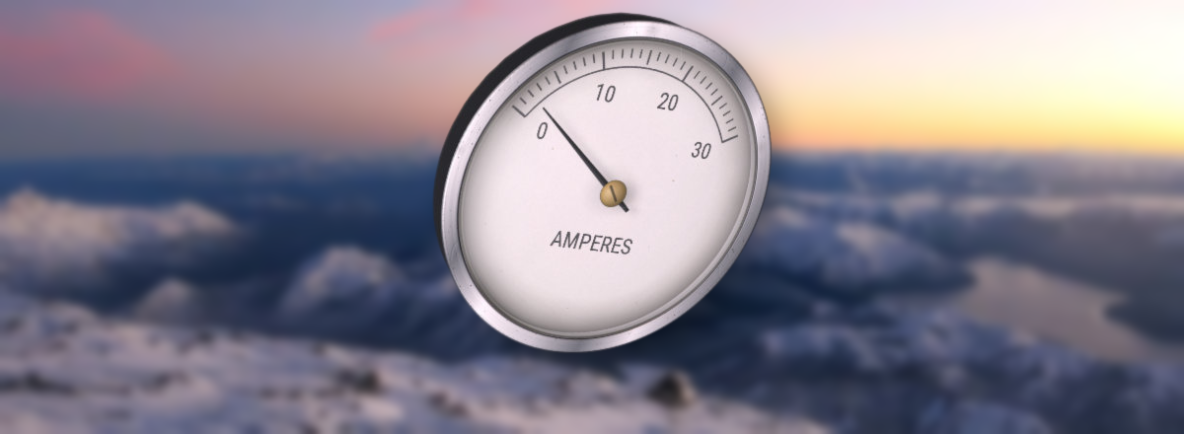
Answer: 2; A
